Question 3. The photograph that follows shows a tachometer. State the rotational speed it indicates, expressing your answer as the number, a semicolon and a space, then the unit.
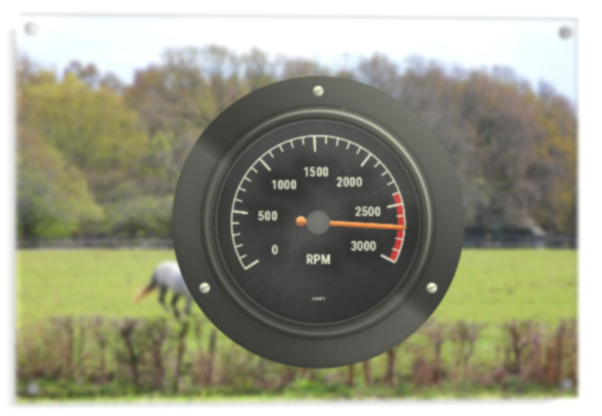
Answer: 2700; rpm
